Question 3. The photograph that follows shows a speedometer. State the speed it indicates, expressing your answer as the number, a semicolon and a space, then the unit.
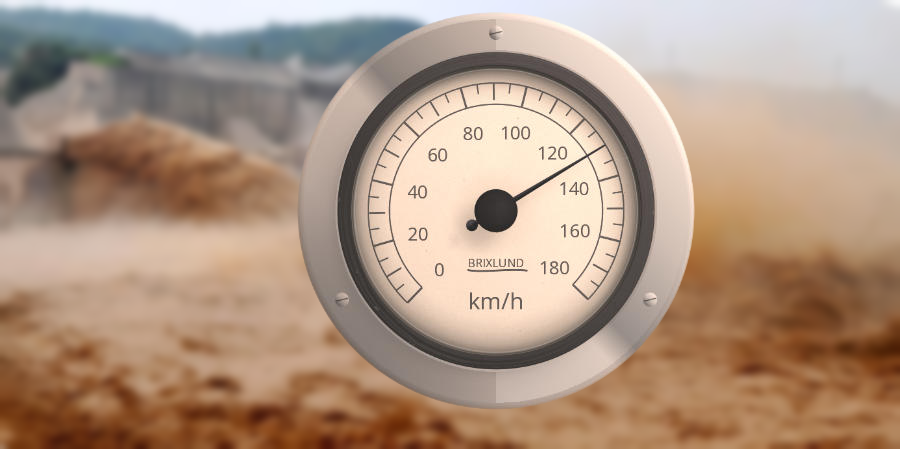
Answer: 130; km/h
